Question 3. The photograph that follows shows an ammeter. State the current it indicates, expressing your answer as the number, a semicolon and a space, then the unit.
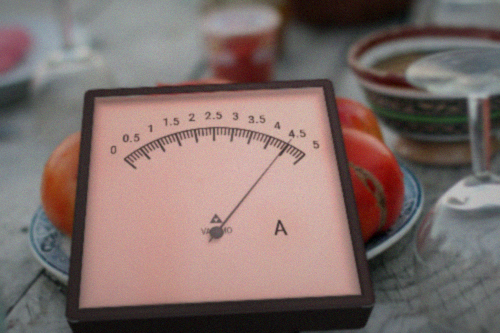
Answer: 4.5; A
